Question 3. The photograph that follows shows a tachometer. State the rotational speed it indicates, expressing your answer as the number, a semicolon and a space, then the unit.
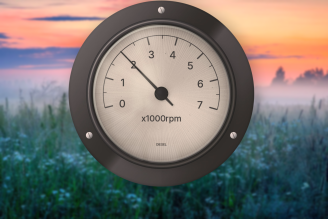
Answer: 2000; rpm
